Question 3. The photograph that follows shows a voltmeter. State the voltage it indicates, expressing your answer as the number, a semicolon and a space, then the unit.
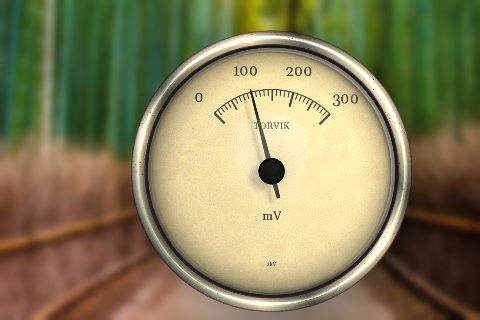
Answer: 100; mV
